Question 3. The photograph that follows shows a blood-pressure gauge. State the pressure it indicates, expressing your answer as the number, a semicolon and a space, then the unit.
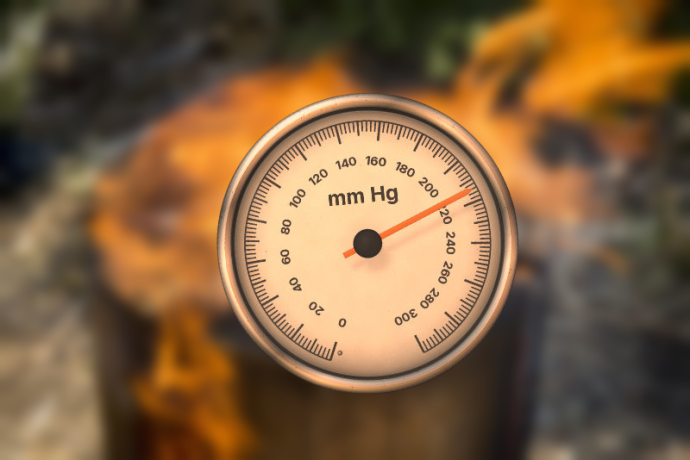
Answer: 214; mmHg
